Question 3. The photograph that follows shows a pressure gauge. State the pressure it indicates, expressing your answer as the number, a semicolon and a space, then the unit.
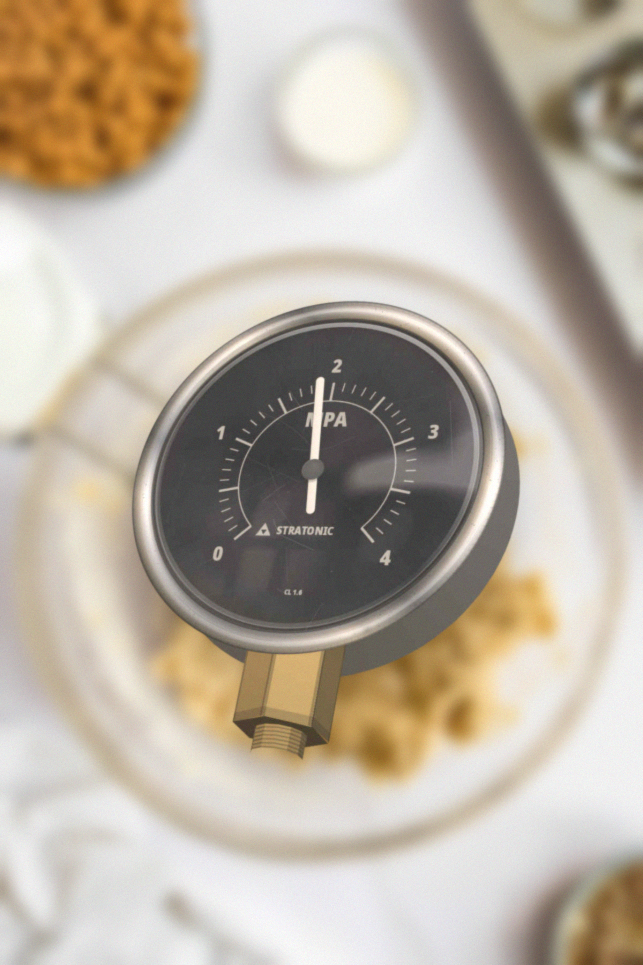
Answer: 1.9; MPa
